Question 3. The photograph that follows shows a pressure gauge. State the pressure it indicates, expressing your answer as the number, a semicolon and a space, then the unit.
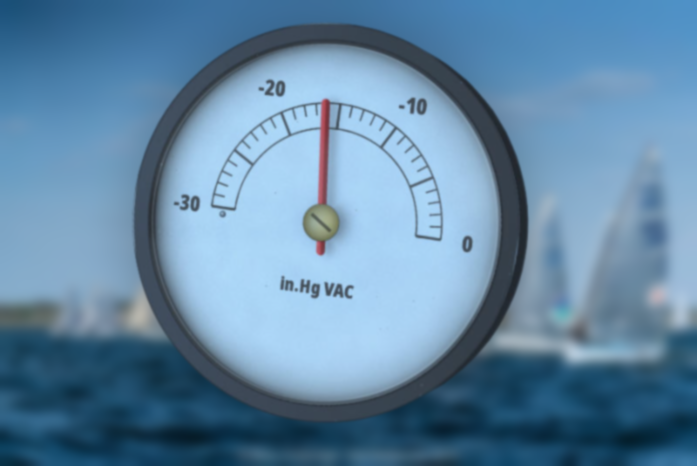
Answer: -16; inHg
